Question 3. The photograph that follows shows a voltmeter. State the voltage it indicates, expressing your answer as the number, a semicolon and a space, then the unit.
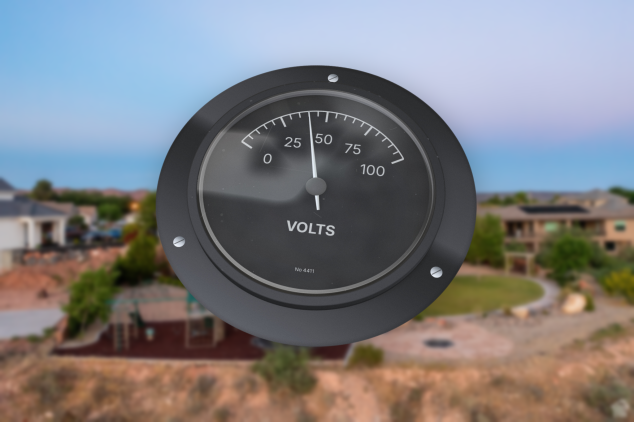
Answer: 40; V
